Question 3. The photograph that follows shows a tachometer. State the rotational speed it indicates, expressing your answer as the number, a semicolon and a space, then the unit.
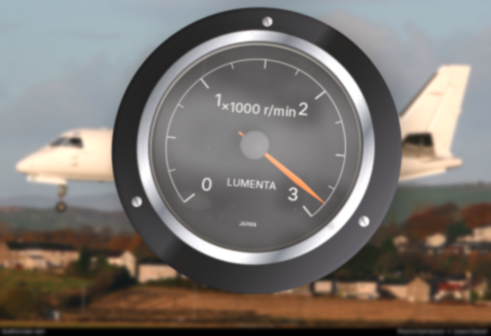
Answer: 2875; rpm
